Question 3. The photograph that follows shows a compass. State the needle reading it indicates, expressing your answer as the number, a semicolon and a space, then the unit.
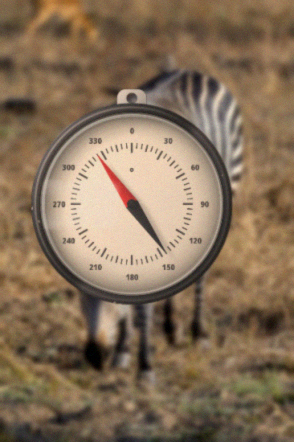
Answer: 325; °
